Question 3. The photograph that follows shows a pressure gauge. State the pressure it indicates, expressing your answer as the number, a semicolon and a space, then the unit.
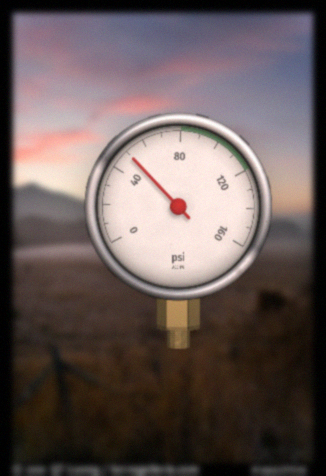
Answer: 50; psi
